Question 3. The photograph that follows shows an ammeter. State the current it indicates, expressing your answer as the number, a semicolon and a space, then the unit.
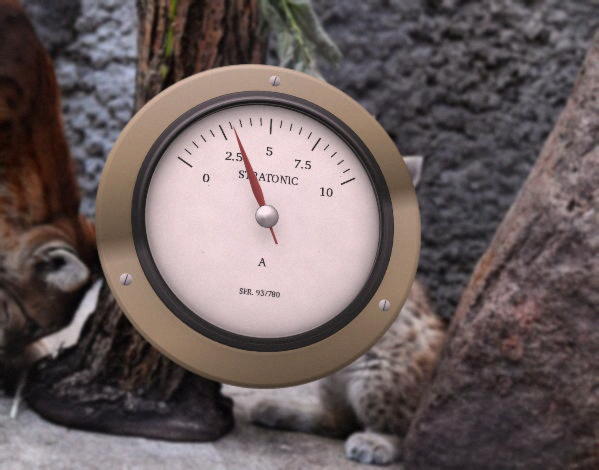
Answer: 3; A
